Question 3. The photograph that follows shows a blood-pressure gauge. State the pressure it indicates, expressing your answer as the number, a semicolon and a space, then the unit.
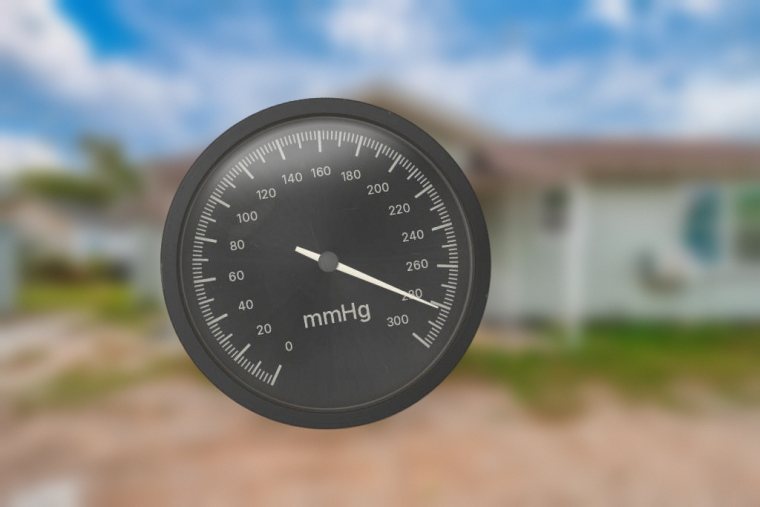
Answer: 282; mmHg
